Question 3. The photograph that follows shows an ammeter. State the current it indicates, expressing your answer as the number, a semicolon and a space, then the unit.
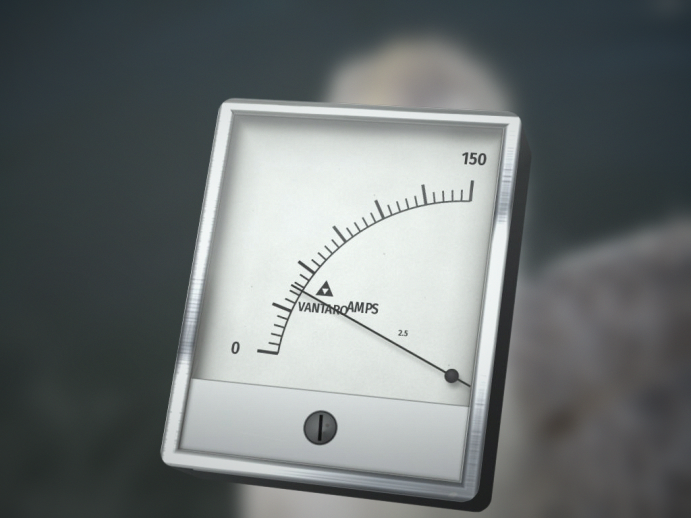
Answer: 37.5; A
